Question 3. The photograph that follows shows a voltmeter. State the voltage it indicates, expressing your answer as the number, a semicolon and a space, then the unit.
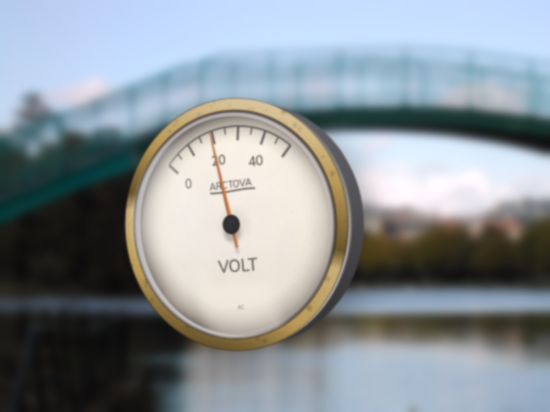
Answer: 20; V
